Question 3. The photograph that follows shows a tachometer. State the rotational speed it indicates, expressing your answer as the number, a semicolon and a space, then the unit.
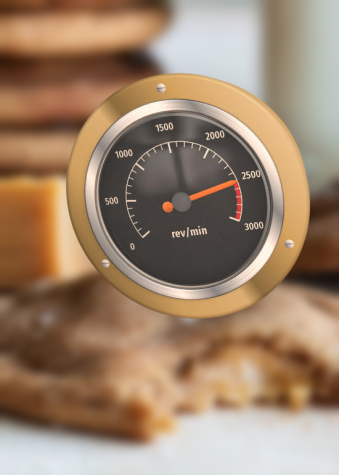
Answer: 2500; rpm
